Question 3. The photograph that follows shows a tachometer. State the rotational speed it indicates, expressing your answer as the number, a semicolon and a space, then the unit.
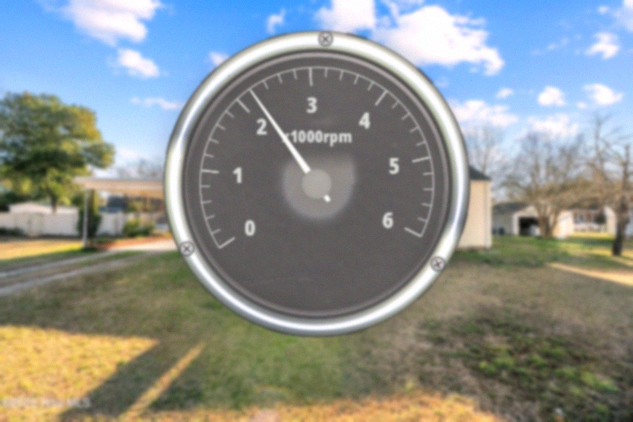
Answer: 2200; rpm
